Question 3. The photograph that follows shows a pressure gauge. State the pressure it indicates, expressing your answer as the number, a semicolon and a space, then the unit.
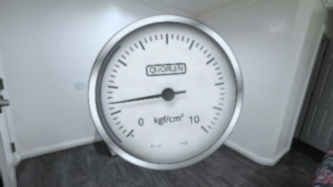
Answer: 1.4; kg/cm²
